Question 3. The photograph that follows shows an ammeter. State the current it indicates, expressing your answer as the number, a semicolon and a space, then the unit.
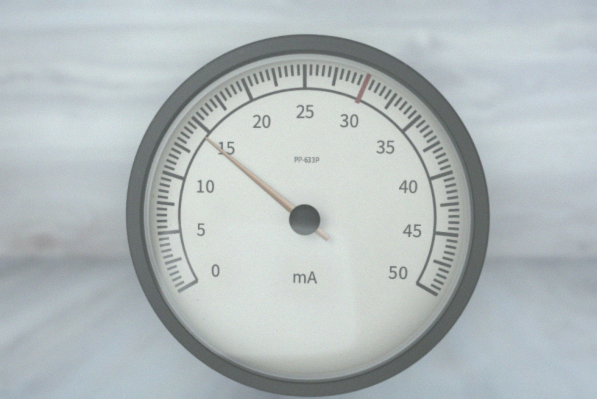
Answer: 14.5; mA
